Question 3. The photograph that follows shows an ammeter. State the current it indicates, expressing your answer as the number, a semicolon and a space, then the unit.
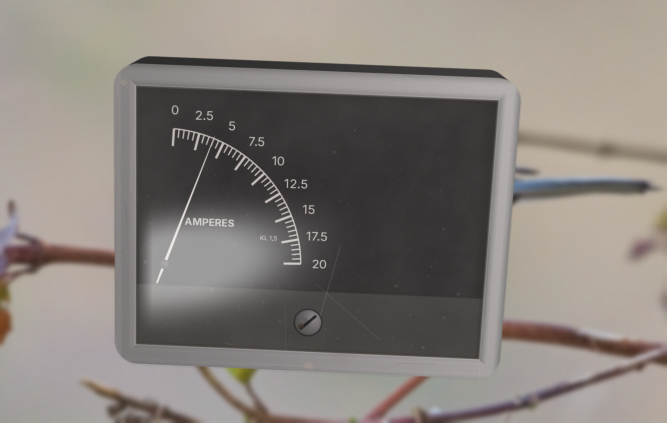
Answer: 4; A
